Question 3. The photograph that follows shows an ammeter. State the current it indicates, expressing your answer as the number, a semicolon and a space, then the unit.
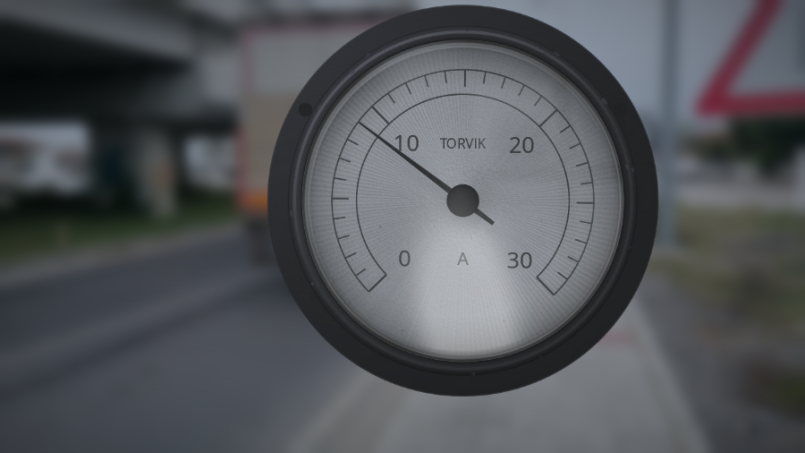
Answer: 9; A
